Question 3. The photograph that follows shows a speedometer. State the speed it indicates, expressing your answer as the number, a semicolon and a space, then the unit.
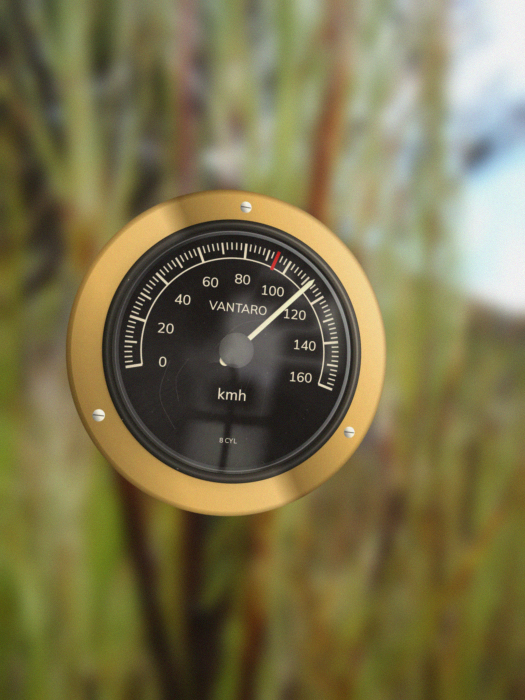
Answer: 112; km/h
